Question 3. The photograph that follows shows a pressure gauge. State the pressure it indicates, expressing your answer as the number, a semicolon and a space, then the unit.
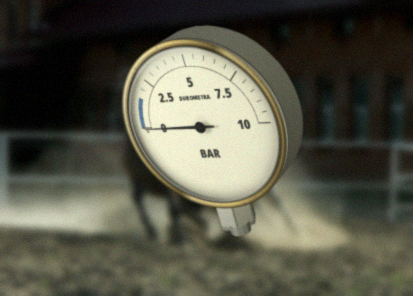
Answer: 0; bar
